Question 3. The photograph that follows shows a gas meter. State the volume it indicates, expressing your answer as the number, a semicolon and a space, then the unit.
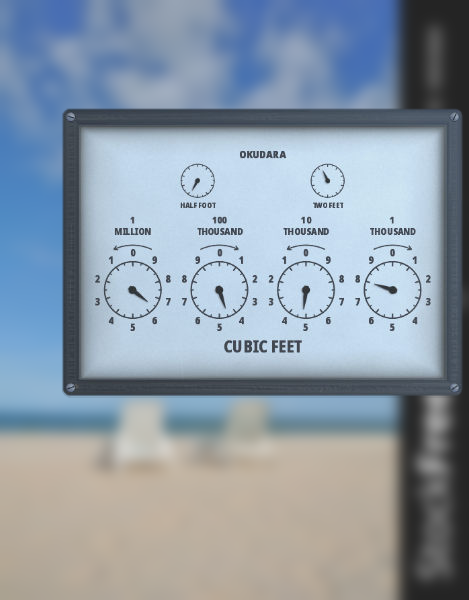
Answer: 644800; ft³
